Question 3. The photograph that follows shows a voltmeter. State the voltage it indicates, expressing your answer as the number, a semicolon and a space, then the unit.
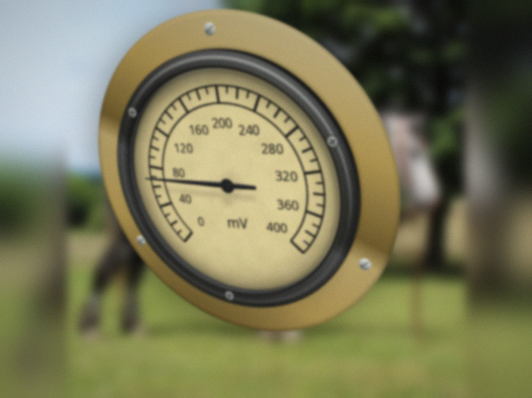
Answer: 70; mV
